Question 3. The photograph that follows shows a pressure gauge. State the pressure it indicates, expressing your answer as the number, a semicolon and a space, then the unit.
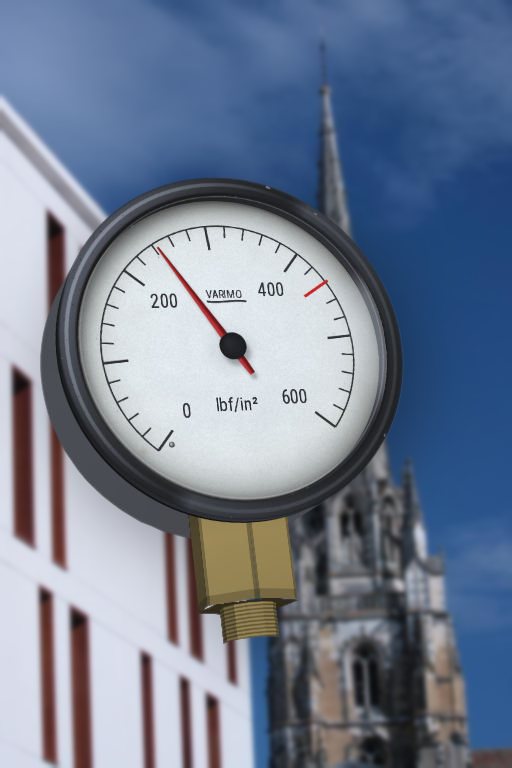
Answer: 240; psi
